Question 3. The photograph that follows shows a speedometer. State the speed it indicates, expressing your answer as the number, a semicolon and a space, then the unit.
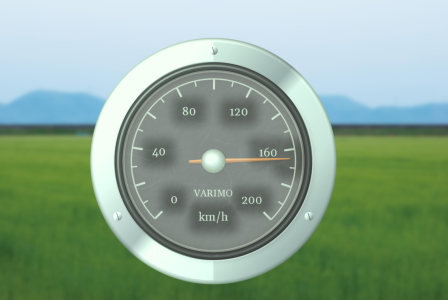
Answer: 165; km/h
